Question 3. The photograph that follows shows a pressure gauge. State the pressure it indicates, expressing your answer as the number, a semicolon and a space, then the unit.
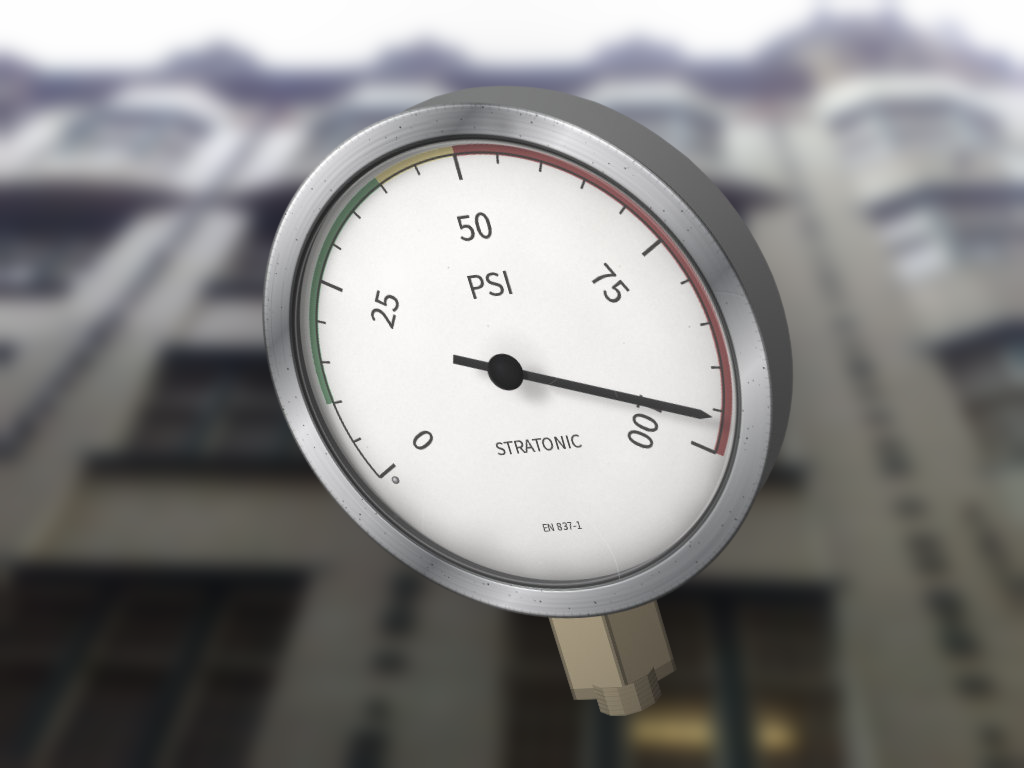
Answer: 95; psi
